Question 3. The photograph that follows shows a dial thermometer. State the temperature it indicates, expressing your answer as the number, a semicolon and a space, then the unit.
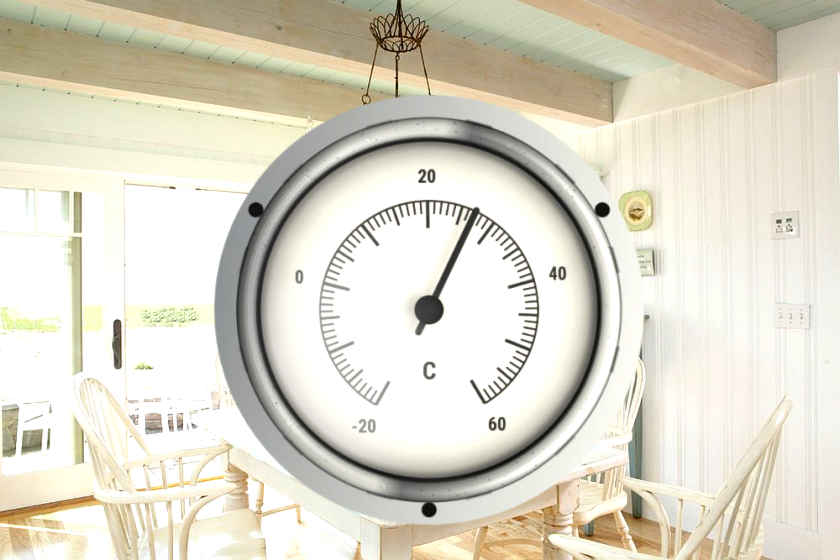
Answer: 27; °C
